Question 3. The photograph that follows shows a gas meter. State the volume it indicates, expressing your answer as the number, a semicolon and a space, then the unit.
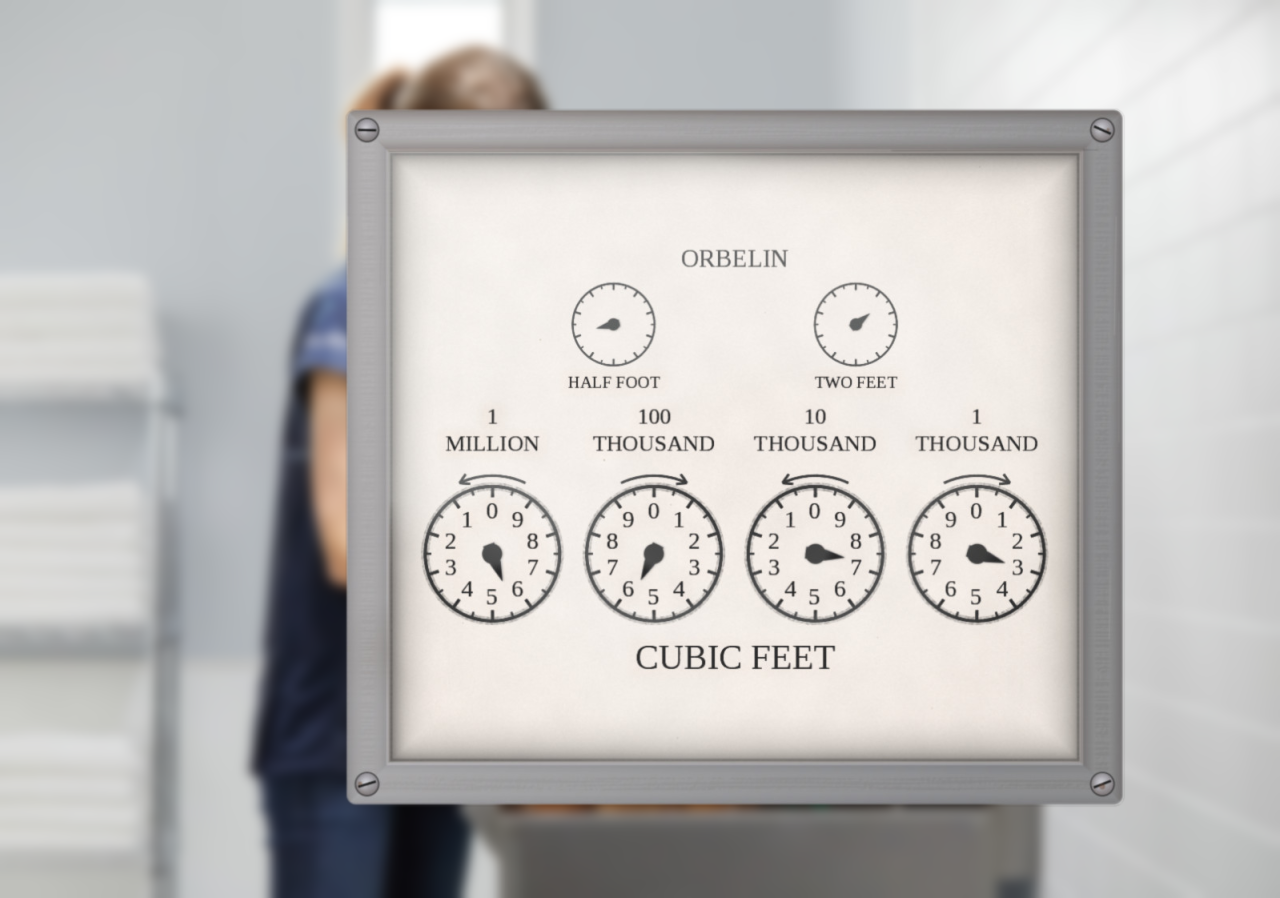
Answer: 557300; ft³
